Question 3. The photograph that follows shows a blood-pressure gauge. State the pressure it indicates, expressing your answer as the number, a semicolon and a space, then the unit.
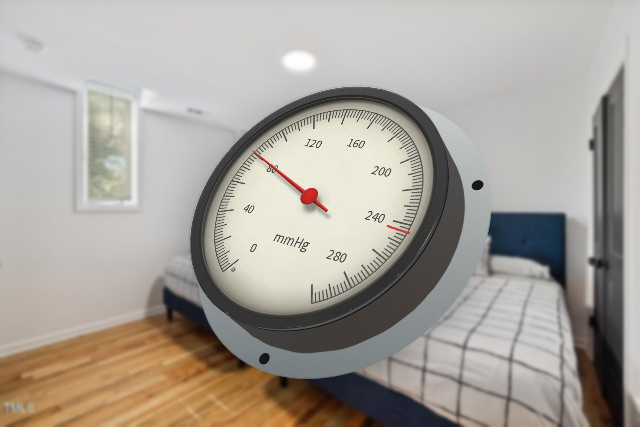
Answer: 80; mmHg
